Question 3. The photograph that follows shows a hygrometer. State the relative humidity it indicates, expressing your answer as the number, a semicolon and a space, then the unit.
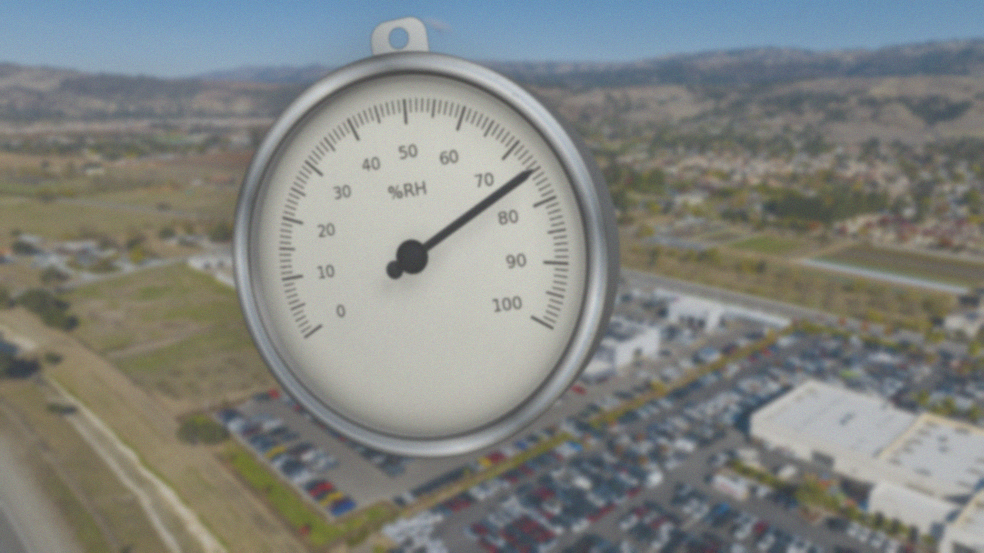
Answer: 75; %
